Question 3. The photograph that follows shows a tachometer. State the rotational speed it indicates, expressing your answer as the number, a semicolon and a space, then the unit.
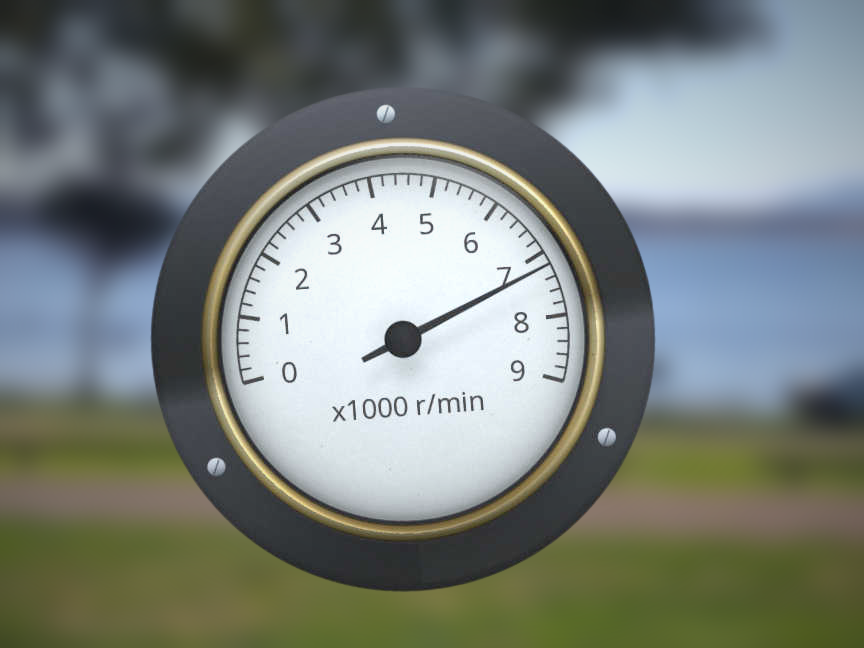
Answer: 7200; rpm
